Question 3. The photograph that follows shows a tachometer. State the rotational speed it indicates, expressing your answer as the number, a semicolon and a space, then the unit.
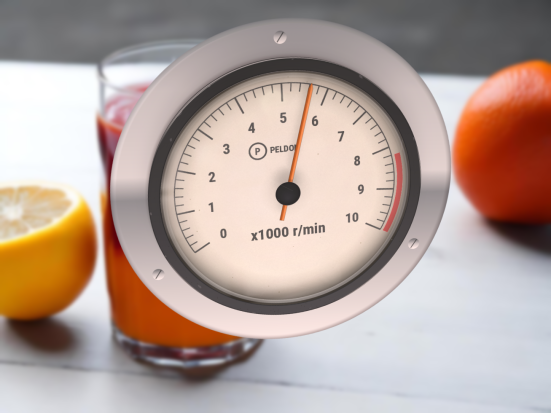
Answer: 5600; rpm
